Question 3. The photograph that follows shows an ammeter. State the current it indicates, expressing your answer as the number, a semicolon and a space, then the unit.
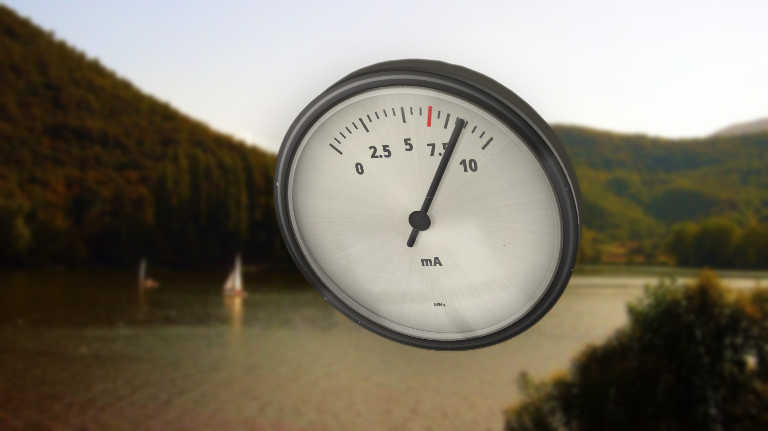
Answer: 8.25; mA
